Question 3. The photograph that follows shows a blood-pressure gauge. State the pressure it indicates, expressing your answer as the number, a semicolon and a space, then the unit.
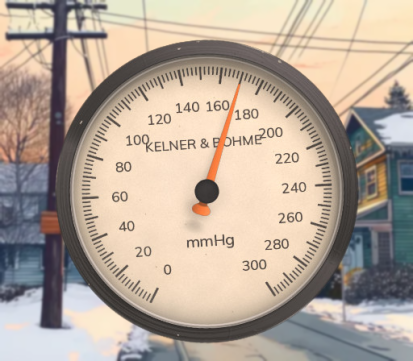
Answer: 170; mmHg
